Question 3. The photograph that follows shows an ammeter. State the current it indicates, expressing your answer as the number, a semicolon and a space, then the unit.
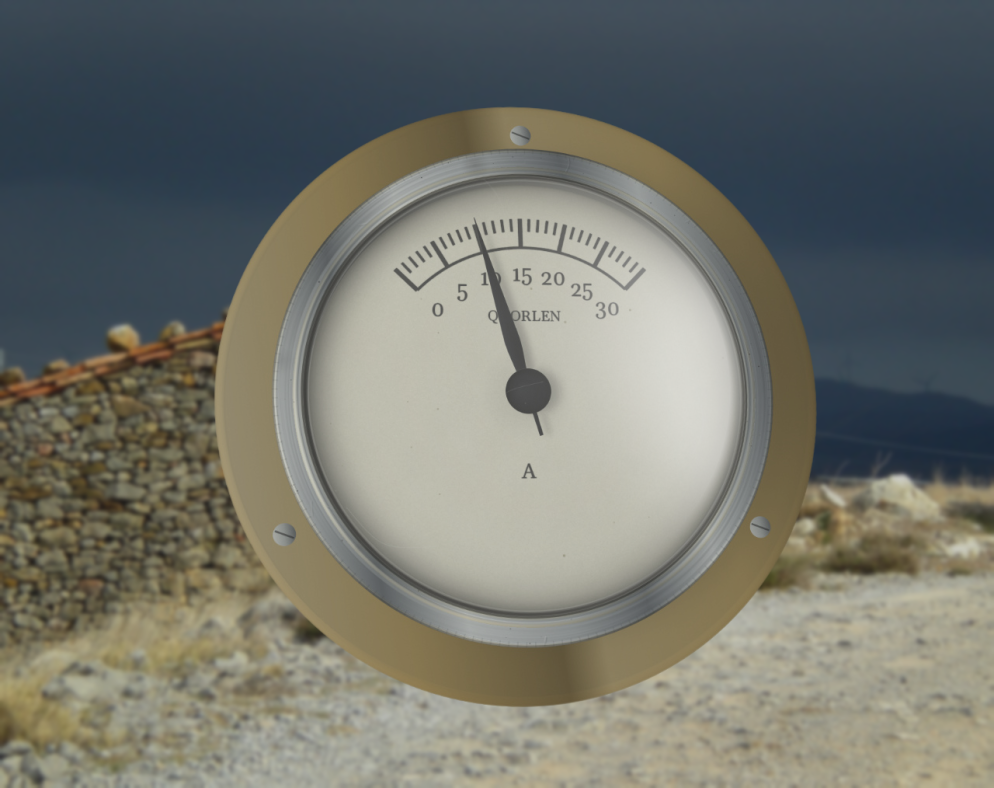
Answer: 10; A
